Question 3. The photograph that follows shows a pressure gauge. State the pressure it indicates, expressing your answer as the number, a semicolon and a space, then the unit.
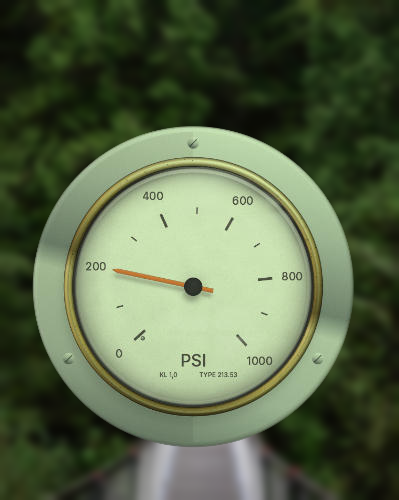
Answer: 200; psi
